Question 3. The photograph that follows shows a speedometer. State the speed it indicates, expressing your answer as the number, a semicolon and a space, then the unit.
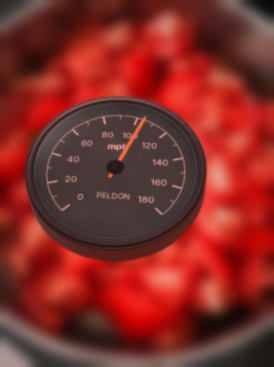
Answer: 105; mph
